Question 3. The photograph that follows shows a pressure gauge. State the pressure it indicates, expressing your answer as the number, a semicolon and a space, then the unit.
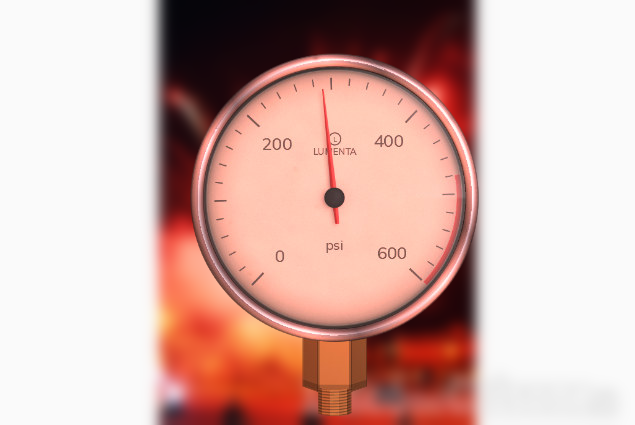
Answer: 290; psi
